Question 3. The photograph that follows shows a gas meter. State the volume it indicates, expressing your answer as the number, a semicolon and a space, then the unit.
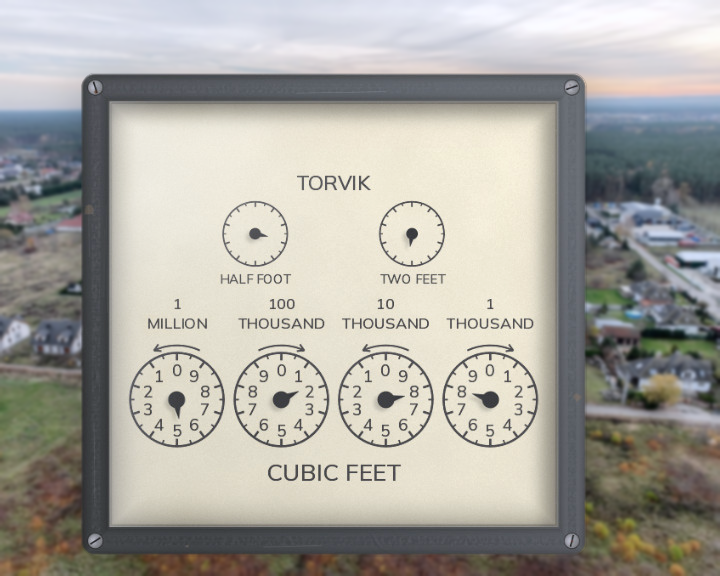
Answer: 517800; ft³
